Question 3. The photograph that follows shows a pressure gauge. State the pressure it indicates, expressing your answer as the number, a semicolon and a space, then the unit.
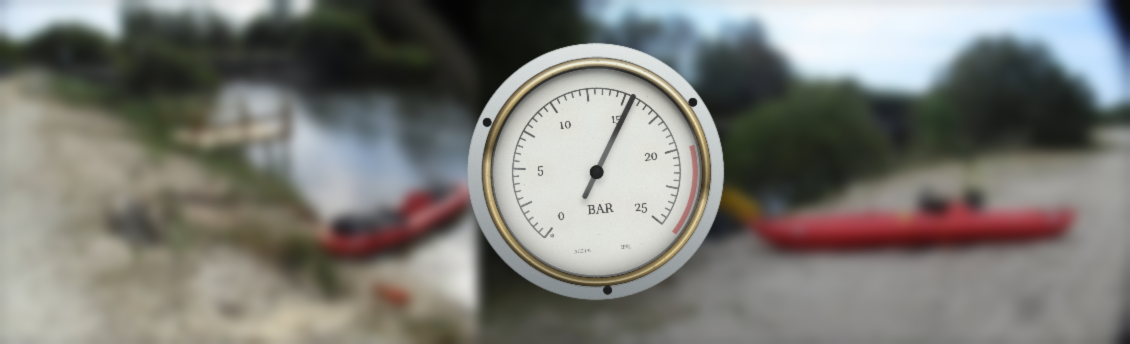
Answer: 15.5; bar
